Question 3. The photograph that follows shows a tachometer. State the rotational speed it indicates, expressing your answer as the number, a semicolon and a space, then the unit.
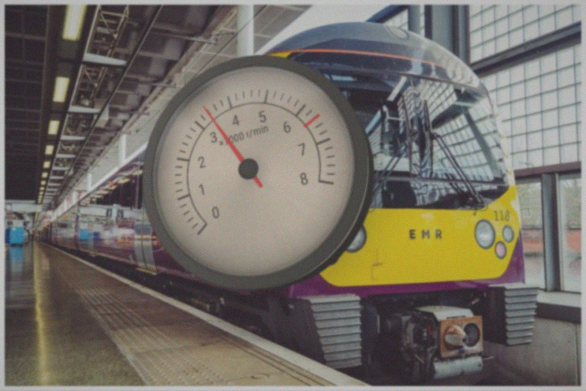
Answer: 3400; rpm
